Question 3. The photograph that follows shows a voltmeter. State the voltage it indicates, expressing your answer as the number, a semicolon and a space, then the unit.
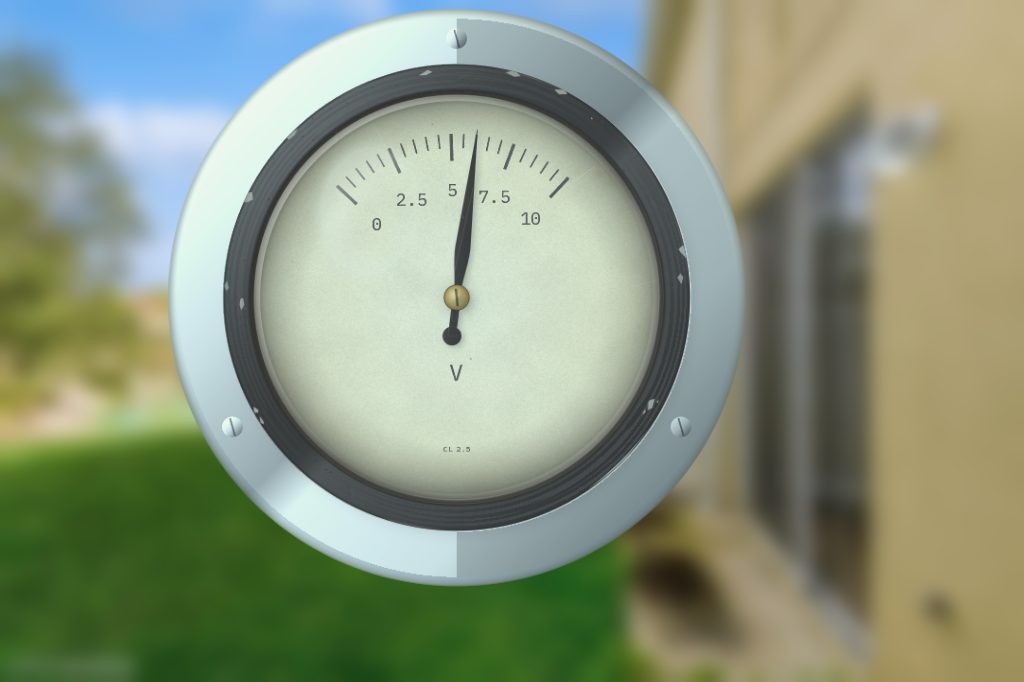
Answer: 6; V
